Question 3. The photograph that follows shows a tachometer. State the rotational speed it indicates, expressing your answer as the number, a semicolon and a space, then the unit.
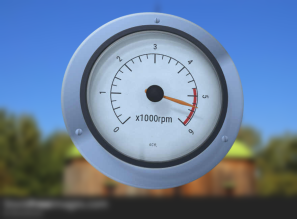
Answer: 5375; rpm
